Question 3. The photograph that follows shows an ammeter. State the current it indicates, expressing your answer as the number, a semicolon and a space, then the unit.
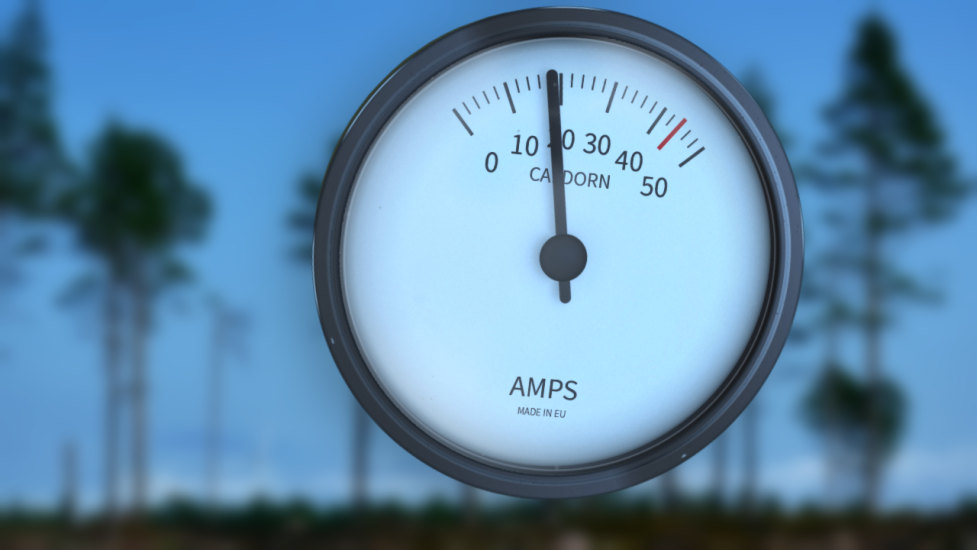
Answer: 18; A
